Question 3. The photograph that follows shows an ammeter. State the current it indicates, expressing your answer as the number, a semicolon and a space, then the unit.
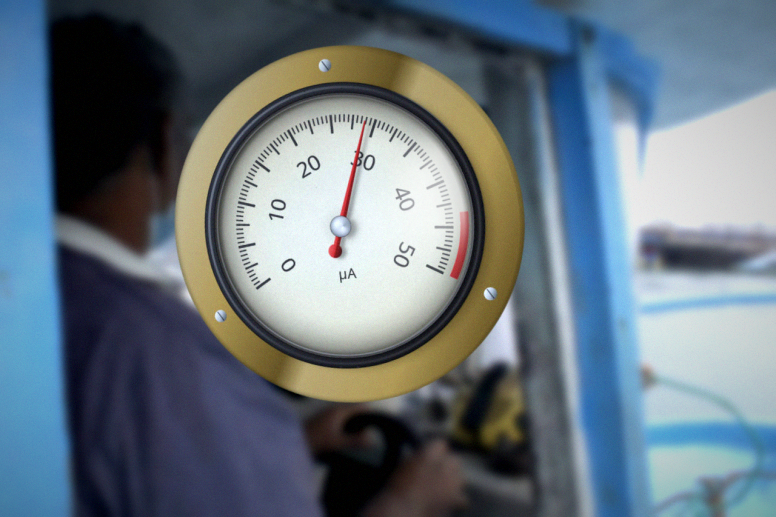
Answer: 29; µA
